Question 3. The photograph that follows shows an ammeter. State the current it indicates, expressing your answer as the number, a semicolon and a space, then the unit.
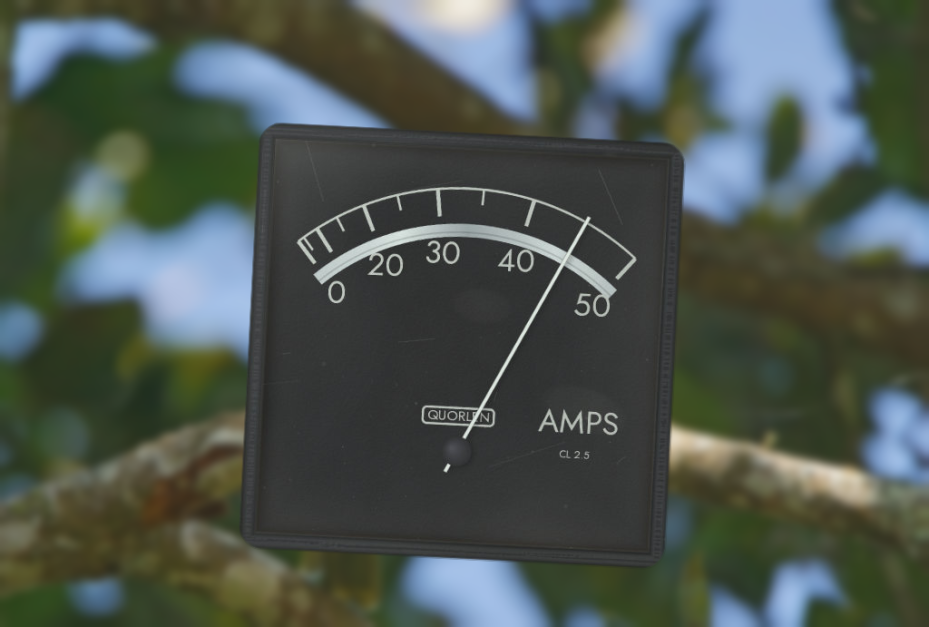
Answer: 45; A
